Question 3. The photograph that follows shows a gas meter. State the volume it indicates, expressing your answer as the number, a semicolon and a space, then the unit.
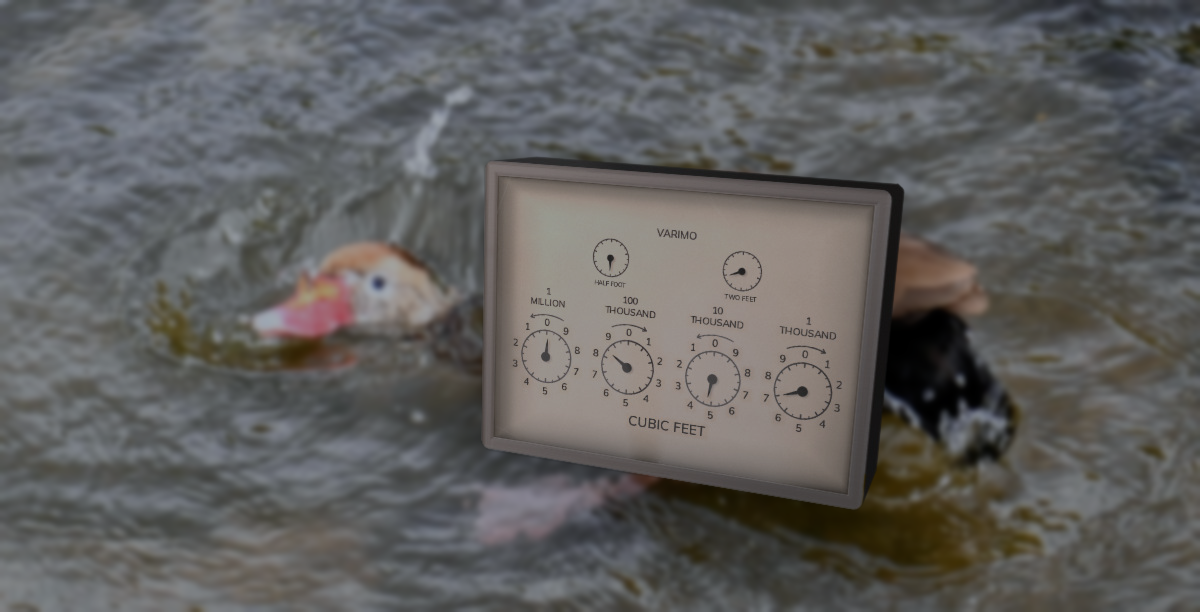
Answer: 984700; ft³
